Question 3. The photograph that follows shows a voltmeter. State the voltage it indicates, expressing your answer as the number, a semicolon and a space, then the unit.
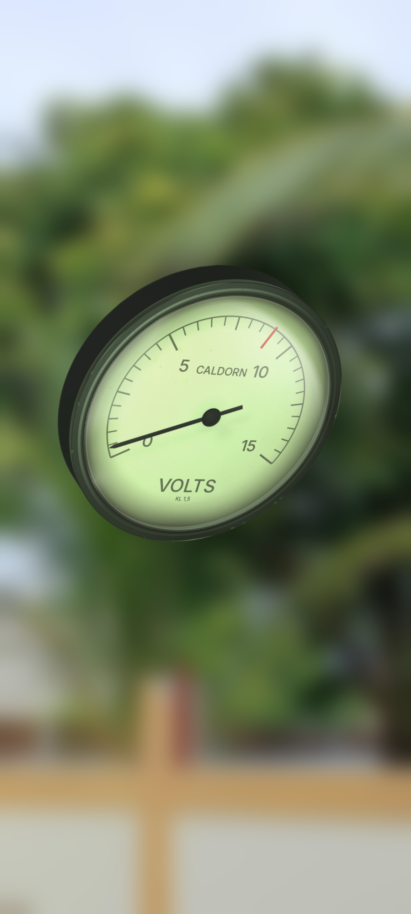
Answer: 0.5; V
